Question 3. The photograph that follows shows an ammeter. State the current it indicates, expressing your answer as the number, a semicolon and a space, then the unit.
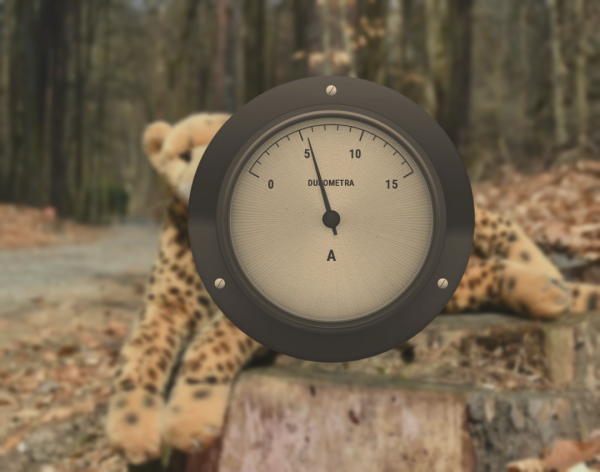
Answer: 5.5; A
